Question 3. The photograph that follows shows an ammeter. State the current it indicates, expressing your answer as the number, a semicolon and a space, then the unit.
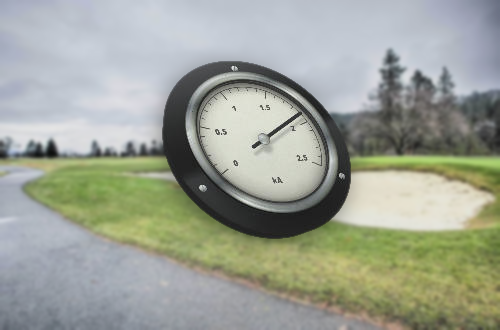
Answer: 1.9; kA
